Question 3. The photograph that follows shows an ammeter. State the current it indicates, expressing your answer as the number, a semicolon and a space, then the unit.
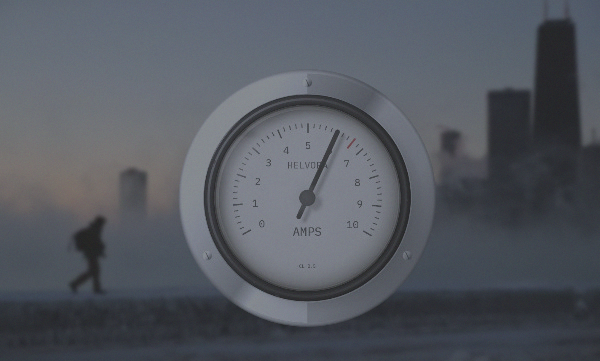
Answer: 6; A
